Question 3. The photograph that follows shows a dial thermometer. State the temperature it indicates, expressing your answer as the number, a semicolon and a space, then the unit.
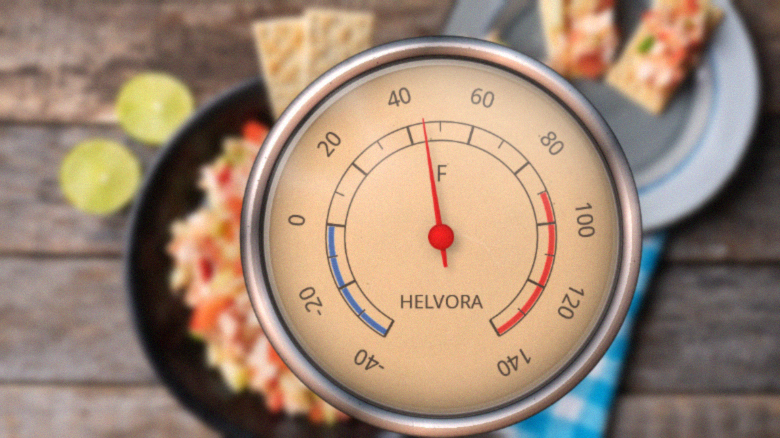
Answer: 45; °F
